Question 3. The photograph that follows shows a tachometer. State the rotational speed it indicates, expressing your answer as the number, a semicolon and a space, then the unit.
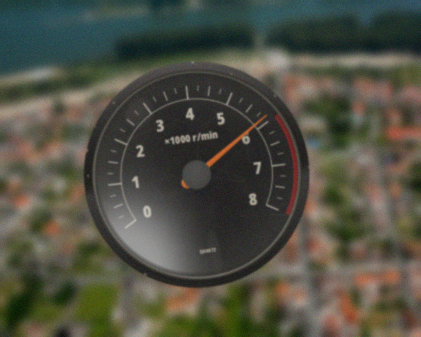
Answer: 5875; rpm
